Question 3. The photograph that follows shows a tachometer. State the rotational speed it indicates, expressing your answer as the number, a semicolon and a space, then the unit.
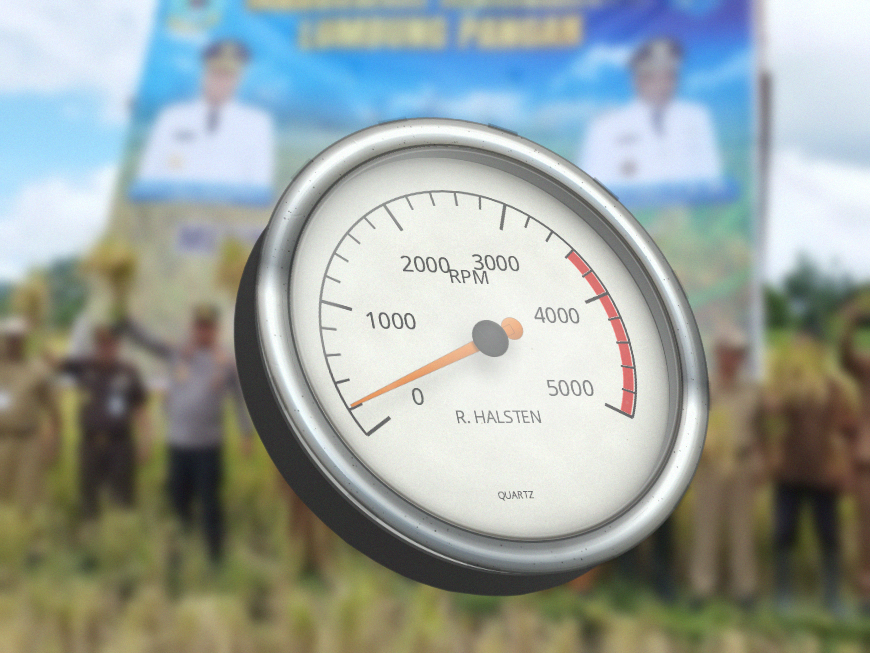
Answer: 200; rpm
